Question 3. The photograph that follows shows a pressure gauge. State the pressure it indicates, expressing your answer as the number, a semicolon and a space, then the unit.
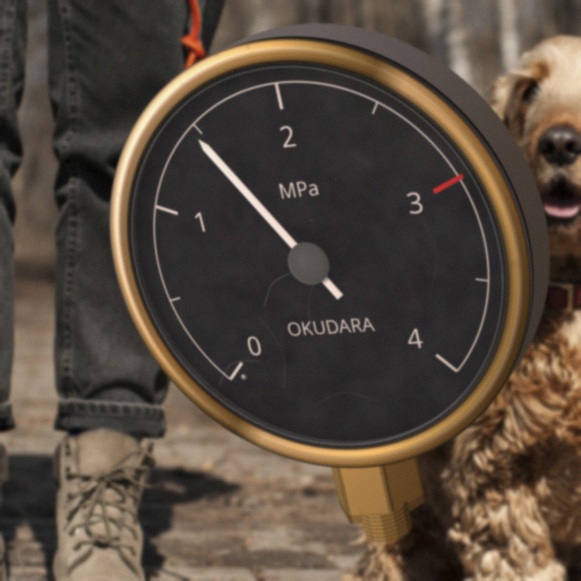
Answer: 1.5; MPa
